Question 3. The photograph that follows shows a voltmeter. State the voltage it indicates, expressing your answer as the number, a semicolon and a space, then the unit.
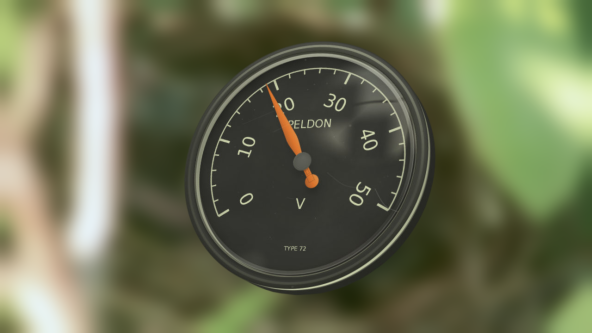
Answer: 19; V
